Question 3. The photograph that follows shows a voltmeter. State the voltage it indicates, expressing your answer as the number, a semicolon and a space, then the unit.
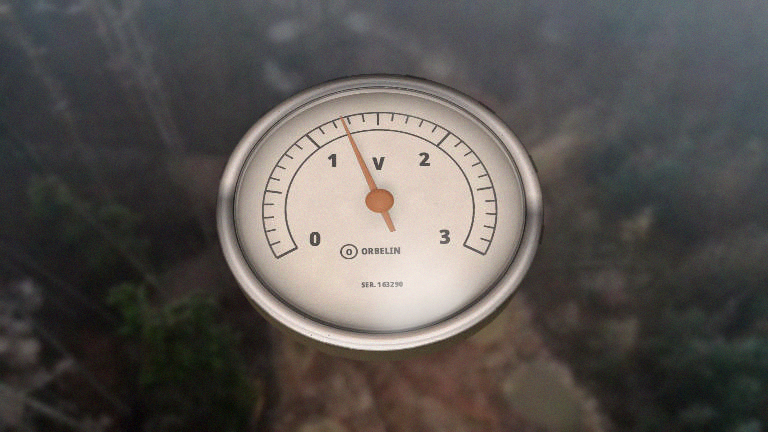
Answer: 1.25; V
